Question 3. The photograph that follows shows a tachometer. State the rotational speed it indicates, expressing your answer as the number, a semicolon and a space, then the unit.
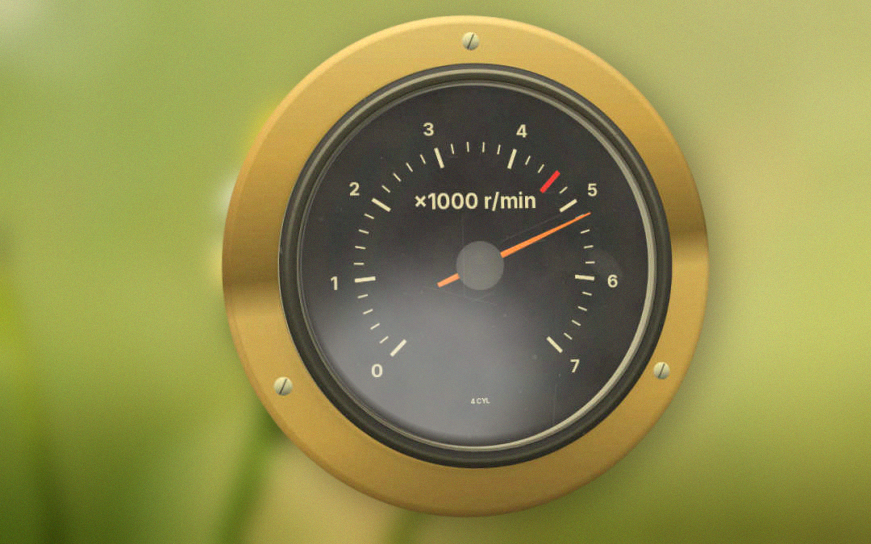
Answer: 5200; rpm
